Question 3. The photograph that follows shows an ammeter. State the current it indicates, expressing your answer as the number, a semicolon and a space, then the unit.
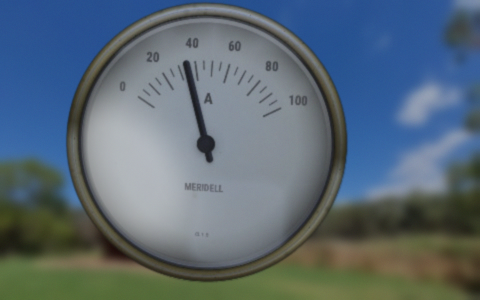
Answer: 35; A
